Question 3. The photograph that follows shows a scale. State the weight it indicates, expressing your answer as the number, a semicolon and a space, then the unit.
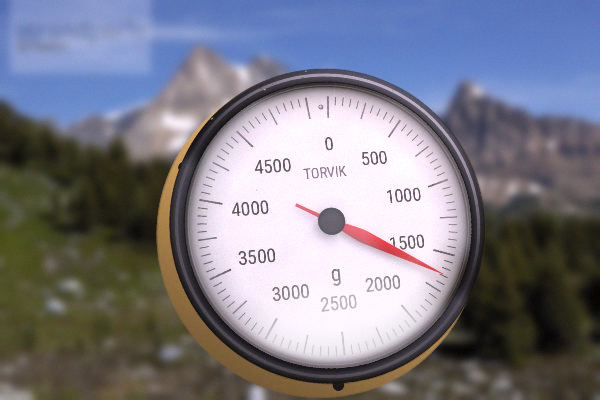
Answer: 1650; g
